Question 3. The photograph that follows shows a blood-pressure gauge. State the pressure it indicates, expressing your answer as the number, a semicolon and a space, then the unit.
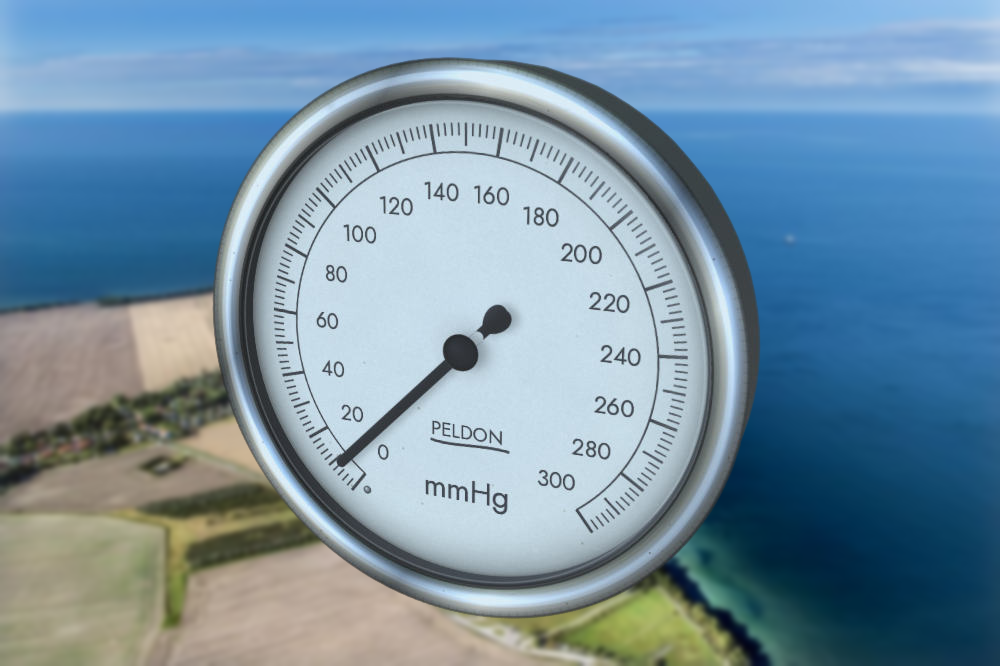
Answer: 8; mmHg
